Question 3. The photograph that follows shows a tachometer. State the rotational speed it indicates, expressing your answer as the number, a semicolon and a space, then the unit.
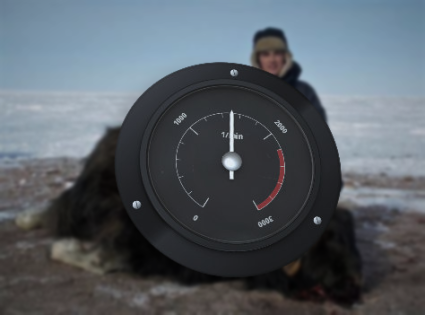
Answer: 1500; rpm
